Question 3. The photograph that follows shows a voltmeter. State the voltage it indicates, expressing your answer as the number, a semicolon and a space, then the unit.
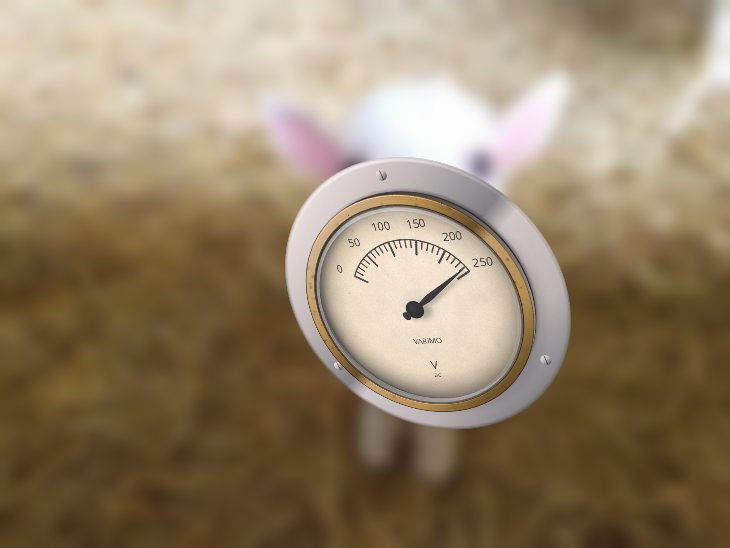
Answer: 240; V
